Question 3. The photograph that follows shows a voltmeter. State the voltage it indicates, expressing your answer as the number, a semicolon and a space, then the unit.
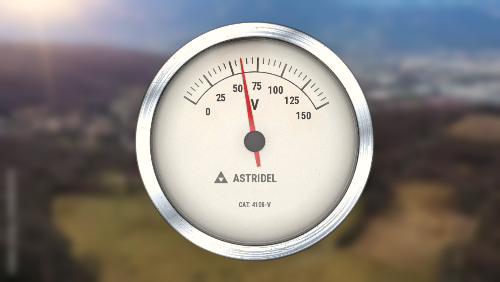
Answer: 60; V
